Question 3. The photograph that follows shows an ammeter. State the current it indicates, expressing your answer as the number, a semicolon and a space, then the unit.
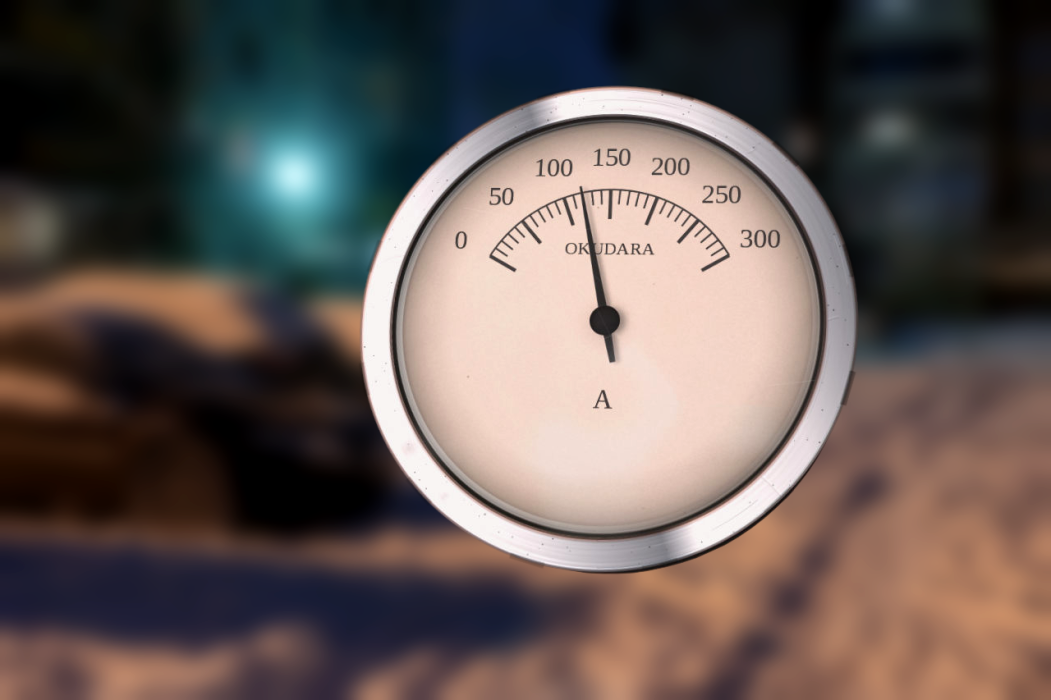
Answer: 120; A
